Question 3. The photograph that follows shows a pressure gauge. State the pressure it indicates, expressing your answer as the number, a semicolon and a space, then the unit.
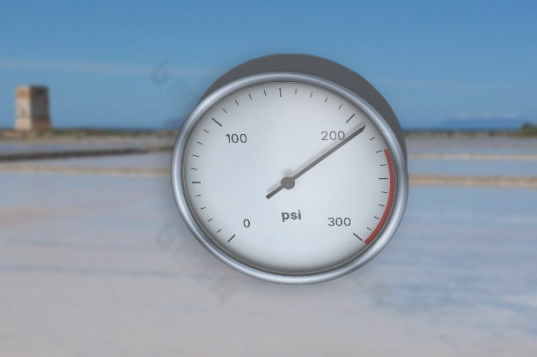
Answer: 210; psi
